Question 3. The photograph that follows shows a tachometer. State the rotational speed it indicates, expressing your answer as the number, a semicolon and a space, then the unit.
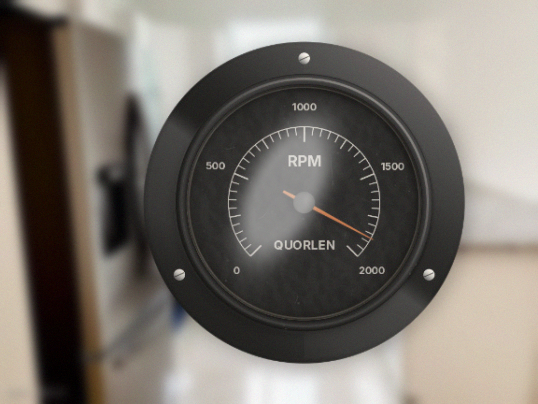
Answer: 1875; rpm
